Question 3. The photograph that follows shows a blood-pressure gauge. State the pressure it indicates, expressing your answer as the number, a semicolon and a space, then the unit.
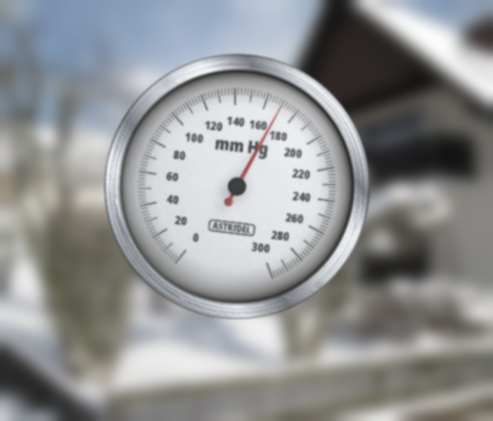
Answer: 170; mmHg
